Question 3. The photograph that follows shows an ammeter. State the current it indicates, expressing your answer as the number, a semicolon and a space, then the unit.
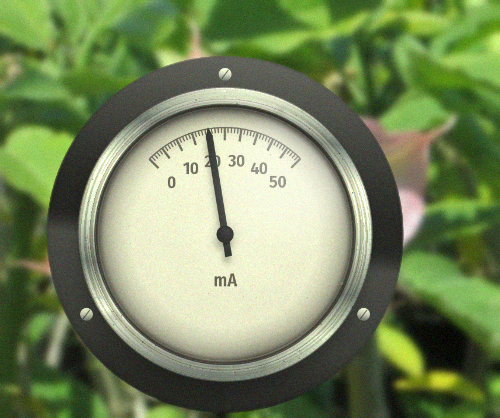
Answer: 20; mA
